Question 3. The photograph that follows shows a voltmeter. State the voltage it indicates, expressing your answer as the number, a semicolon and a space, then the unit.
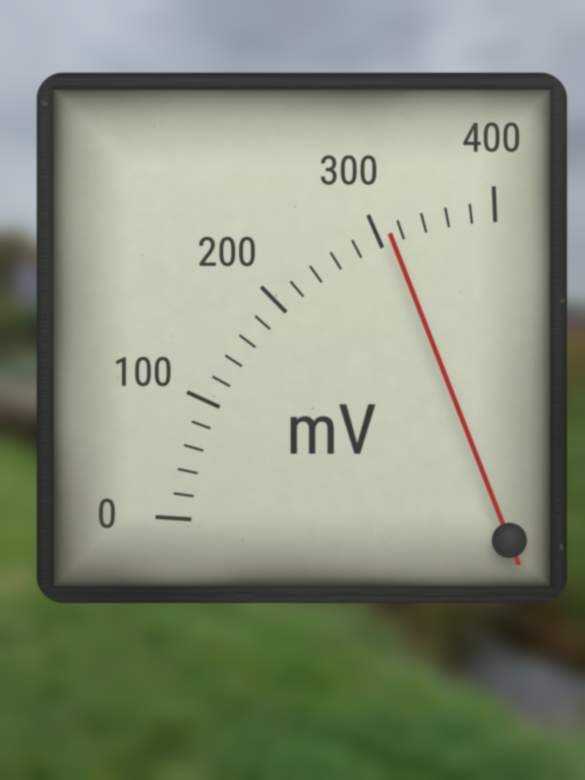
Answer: 310; mV
